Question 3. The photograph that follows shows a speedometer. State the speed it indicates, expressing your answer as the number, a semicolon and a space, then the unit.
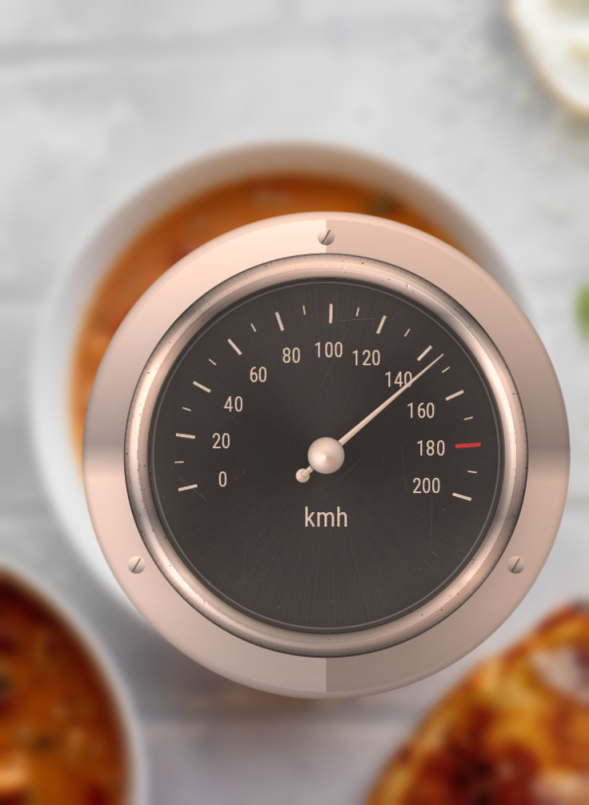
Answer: 145; km/h
